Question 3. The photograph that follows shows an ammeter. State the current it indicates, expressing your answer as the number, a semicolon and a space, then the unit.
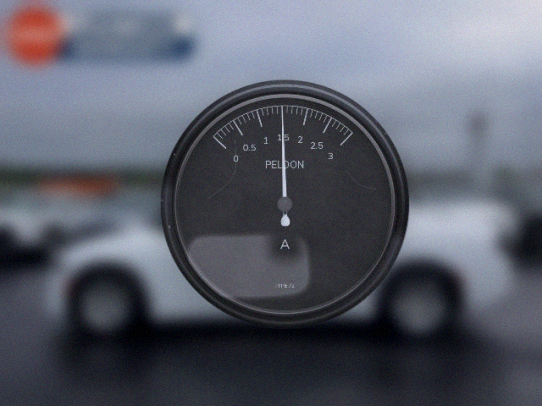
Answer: 1.5; A
